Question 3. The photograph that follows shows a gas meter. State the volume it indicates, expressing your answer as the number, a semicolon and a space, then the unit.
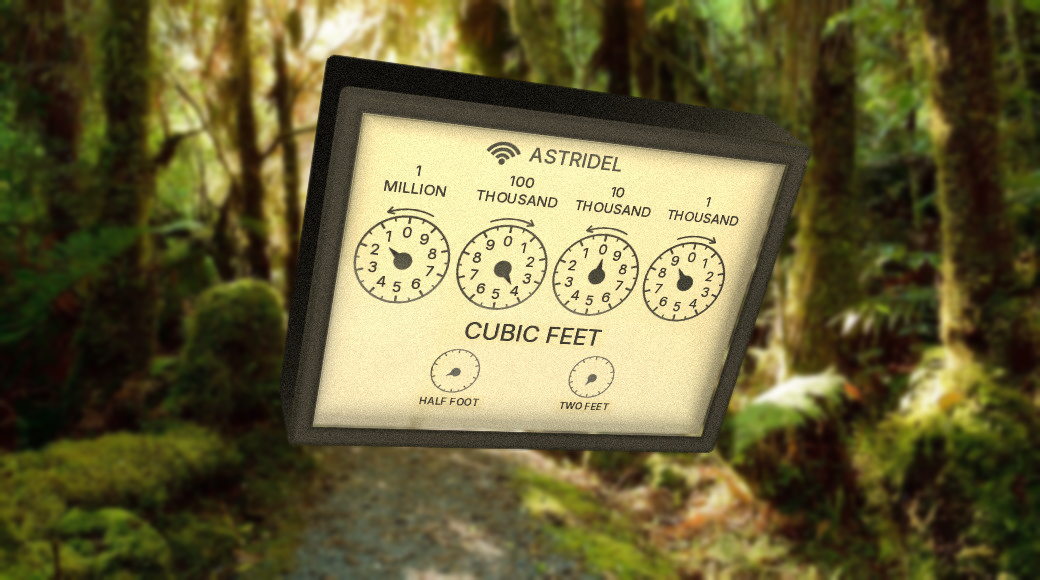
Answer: 139900; ft³
